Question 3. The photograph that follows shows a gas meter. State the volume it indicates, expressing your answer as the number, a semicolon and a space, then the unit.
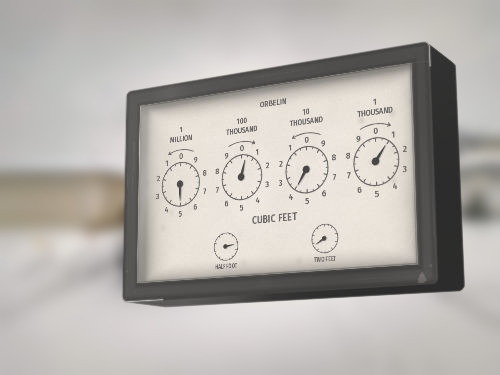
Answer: 504100; ft³
